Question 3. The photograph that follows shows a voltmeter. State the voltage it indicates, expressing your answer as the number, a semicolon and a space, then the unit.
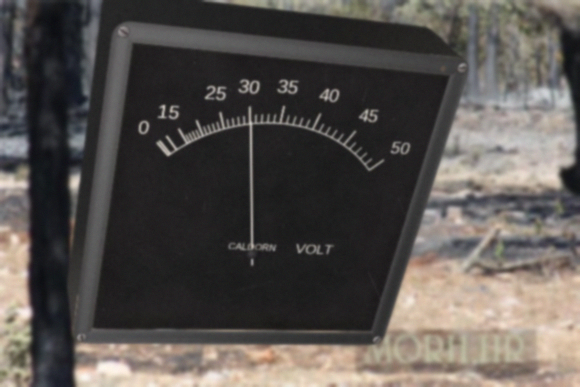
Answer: 30; V
